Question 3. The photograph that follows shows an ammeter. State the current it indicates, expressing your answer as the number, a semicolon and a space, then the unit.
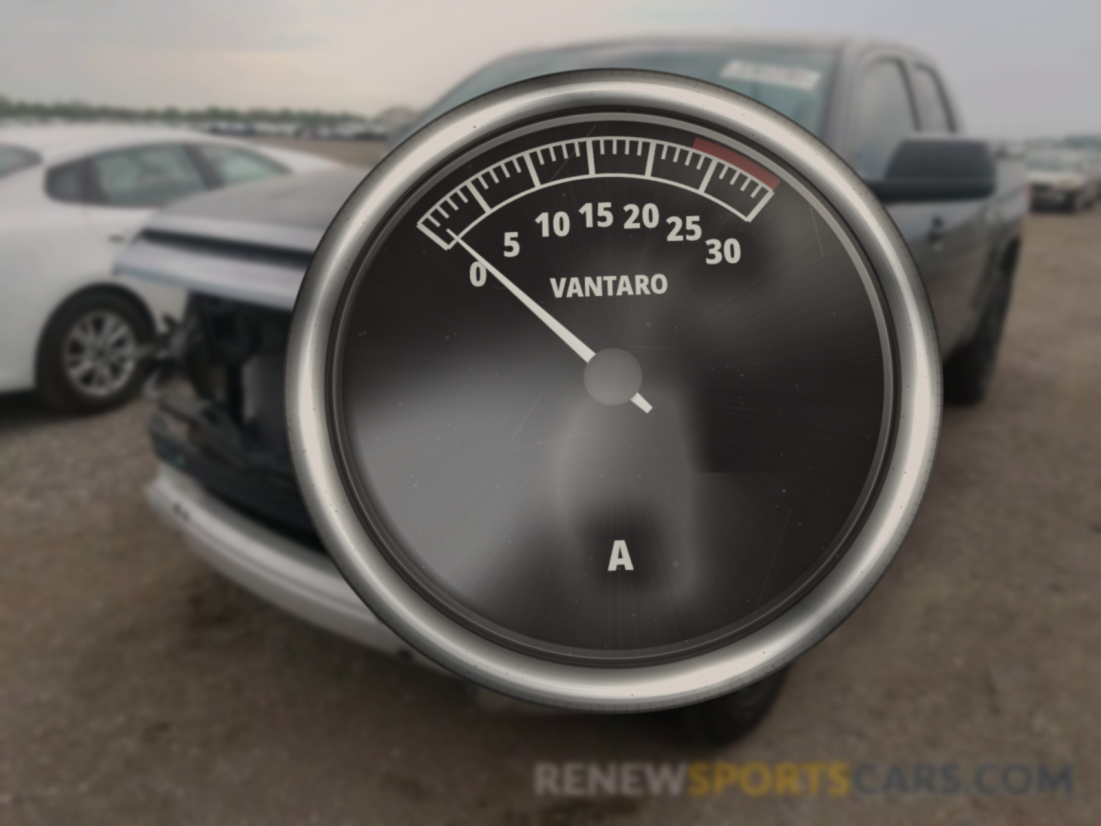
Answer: 1; A
